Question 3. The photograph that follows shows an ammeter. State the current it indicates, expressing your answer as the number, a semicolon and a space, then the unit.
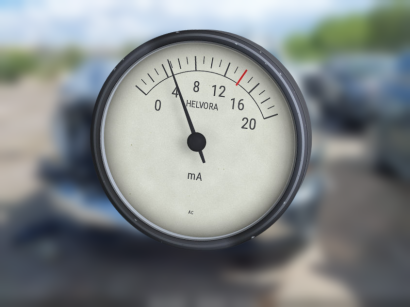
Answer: 5; mA
